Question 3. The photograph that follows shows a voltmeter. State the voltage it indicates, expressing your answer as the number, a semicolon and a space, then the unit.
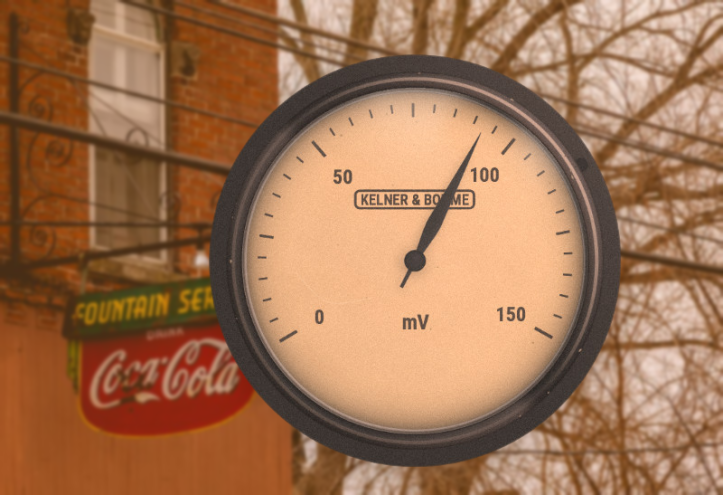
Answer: 92.5; mV
